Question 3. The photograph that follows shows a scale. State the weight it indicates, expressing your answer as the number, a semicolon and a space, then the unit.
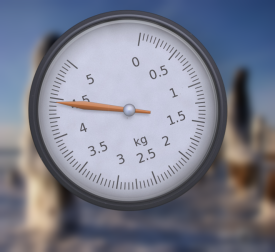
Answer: 4.45; kg
